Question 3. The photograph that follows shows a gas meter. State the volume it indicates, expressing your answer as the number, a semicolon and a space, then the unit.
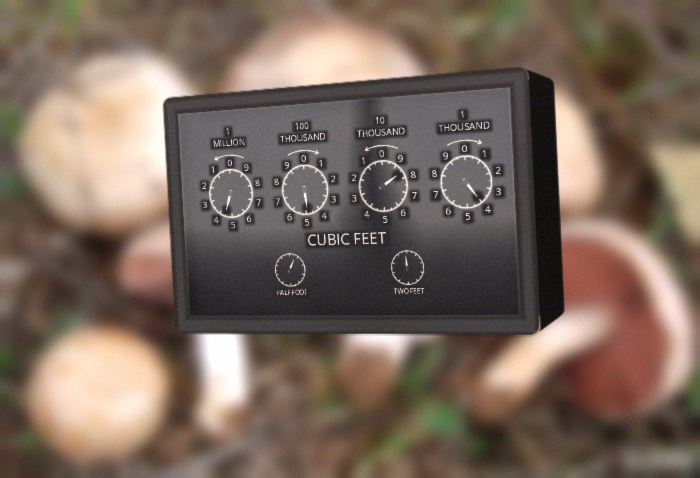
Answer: 448400; ft³
